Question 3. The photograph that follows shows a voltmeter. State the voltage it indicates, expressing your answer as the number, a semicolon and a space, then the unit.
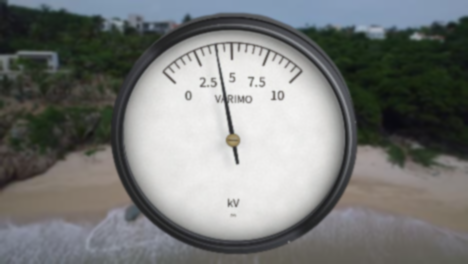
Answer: 4; kV
